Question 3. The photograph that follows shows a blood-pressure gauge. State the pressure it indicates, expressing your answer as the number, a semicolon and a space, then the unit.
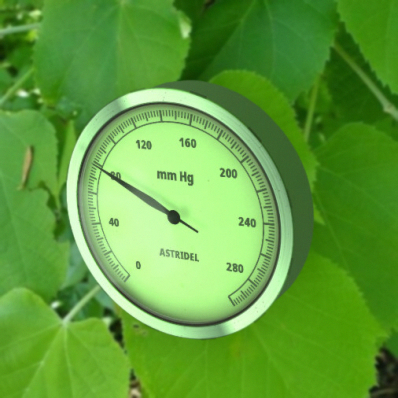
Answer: 80; mmHg
